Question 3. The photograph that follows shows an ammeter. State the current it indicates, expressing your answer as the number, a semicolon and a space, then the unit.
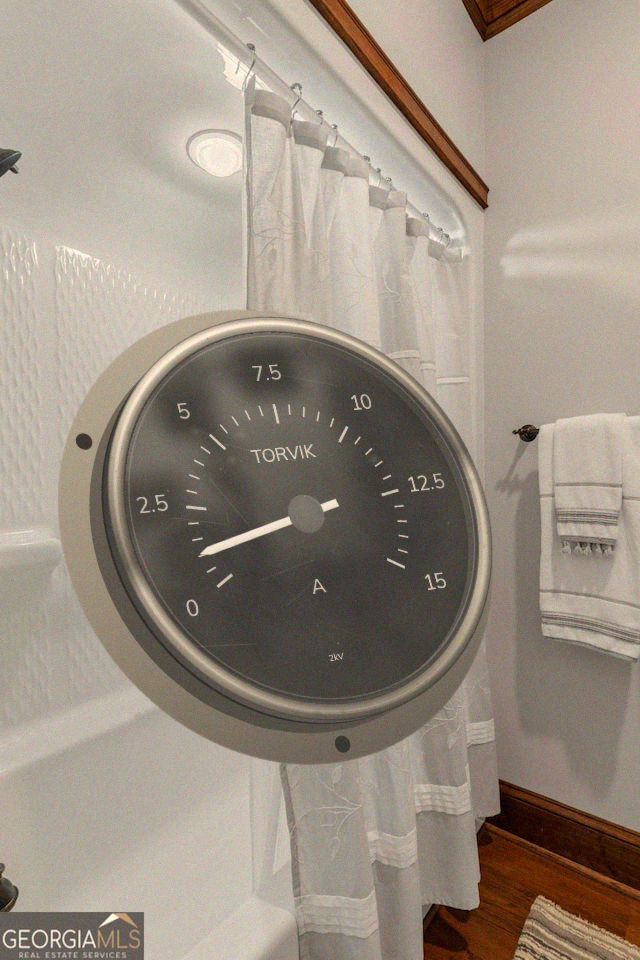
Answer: 1; A
